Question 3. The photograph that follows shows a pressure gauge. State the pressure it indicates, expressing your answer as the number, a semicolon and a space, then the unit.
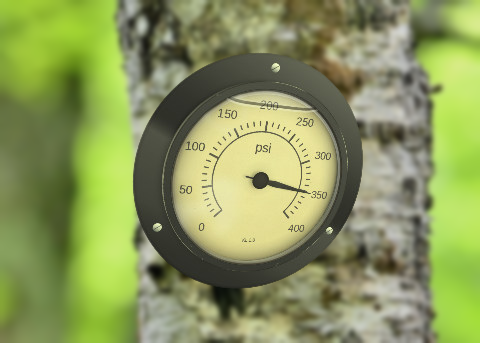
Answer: 350; psi
